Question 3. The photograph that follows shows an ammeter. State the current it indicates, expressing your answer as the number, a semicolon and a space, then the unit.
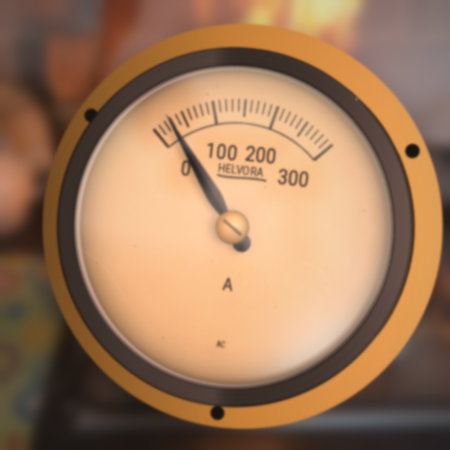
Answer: 30; A
